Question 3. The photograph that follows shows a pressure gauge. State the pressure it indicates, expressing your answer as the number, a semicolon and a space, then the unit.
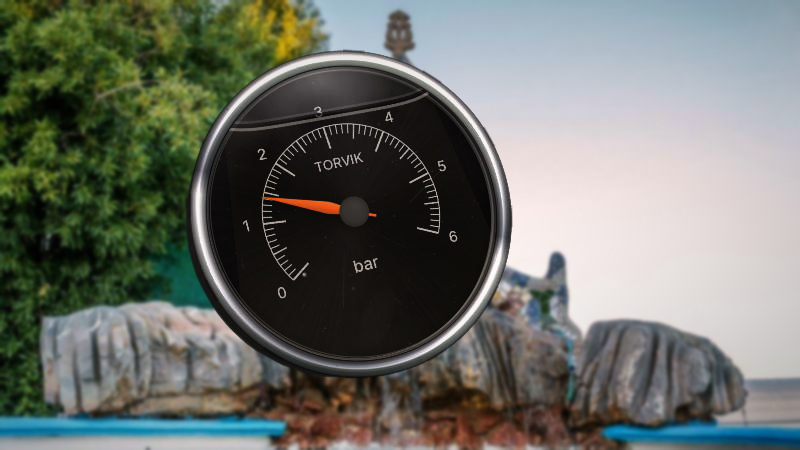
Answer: 1.4; bar
